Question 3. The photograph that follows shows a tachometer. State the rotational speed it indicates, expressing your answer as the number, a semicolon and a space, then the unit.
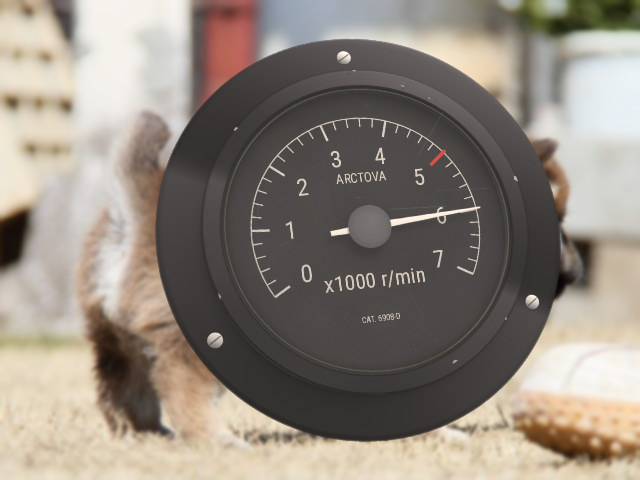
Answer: 6000; rpm
